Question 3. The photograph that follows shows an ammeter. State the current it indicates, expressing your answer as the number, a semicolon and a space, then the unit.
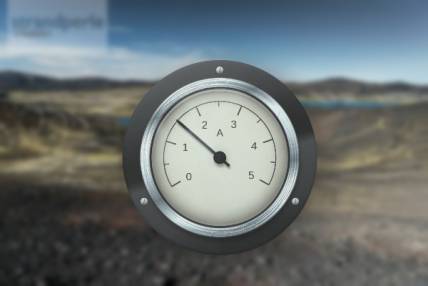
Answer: 1.5; A
